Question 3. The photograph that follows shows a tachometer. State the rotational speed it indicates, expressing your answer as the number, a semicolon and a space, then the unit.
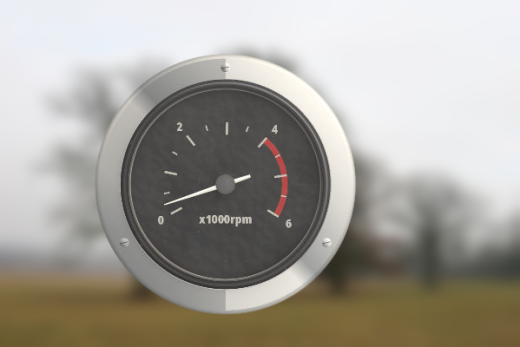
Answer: 250; rpm
